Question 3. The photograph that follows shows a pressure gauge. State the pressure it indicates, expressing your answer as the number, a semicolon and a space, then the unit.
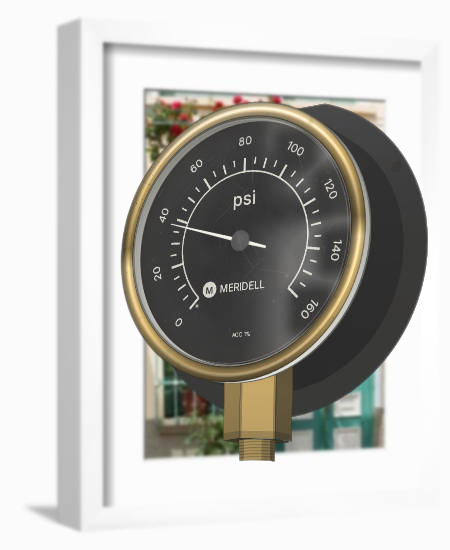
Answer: 37.5; psi
